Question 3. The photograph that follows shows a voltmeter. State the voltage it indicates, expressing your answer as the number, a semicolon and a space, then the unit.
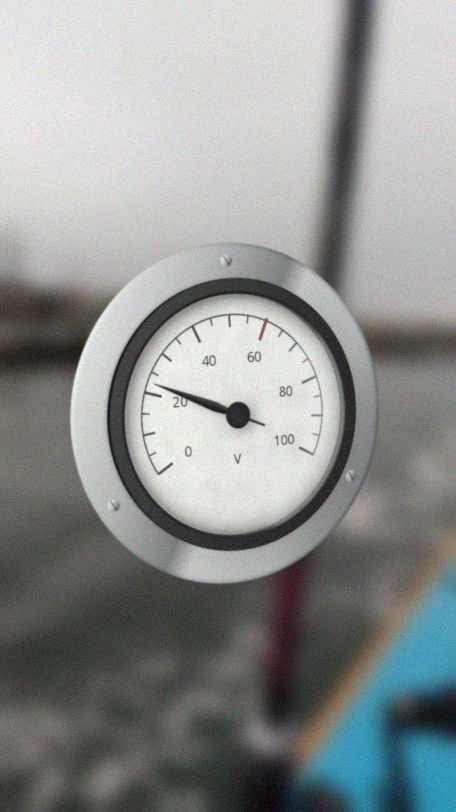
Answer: 22.5; V
